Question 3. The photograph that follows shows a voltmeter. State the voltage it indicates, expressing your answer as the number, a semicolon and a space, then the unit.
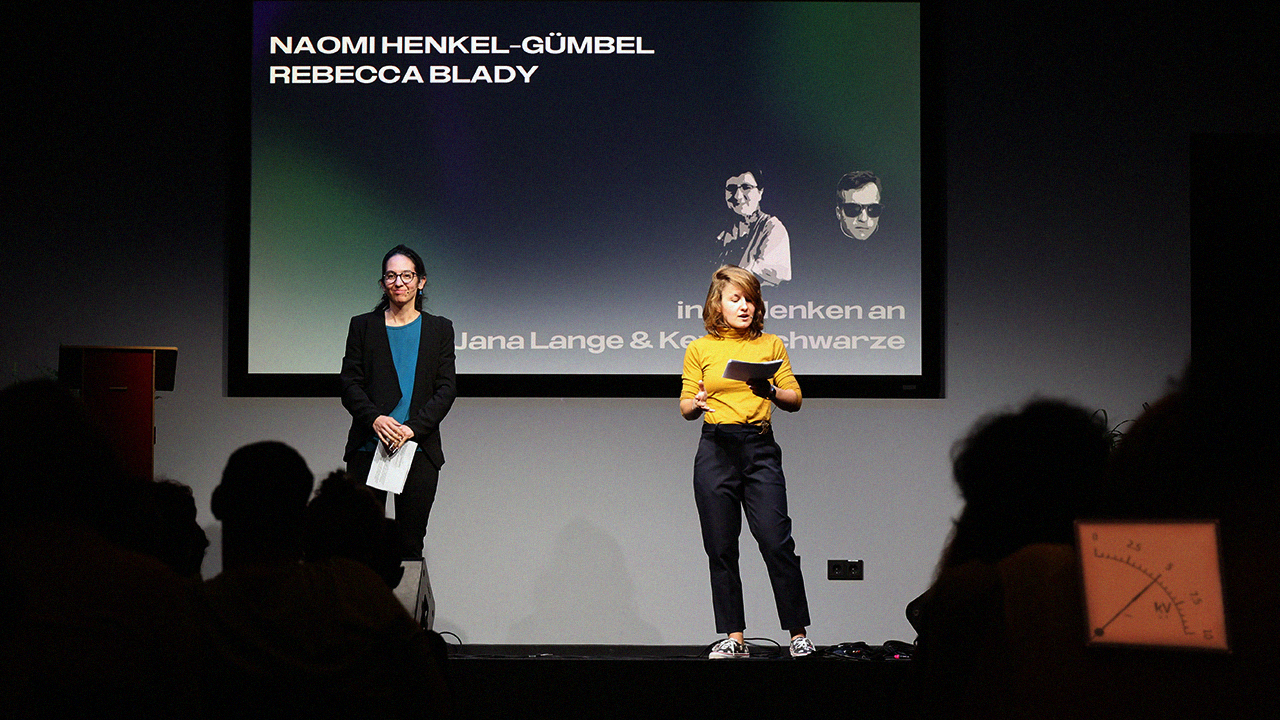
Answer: 5; kV
